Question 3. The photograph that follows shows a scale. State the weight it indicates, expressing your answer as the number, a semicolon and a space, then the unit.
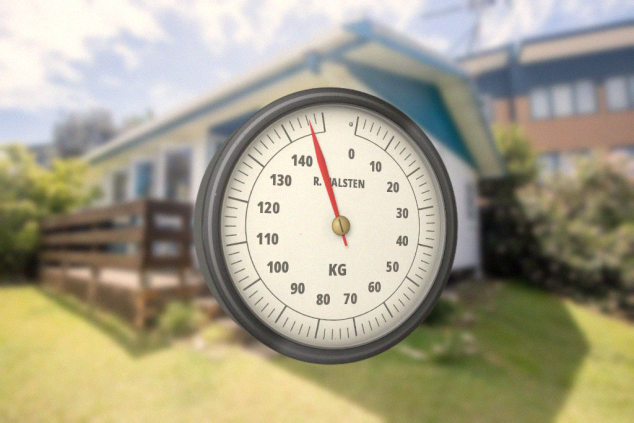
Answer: 146; kg
